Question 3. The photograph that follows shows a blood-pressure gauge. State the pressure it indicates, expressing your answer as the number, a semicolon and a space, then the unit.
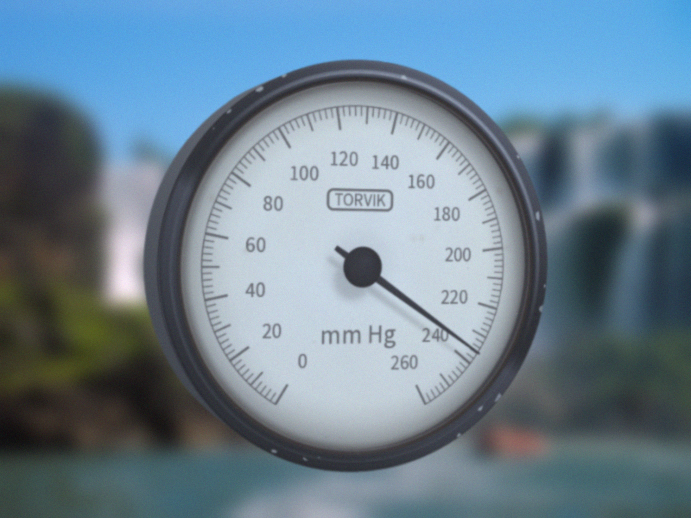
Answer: 236; mmHg
